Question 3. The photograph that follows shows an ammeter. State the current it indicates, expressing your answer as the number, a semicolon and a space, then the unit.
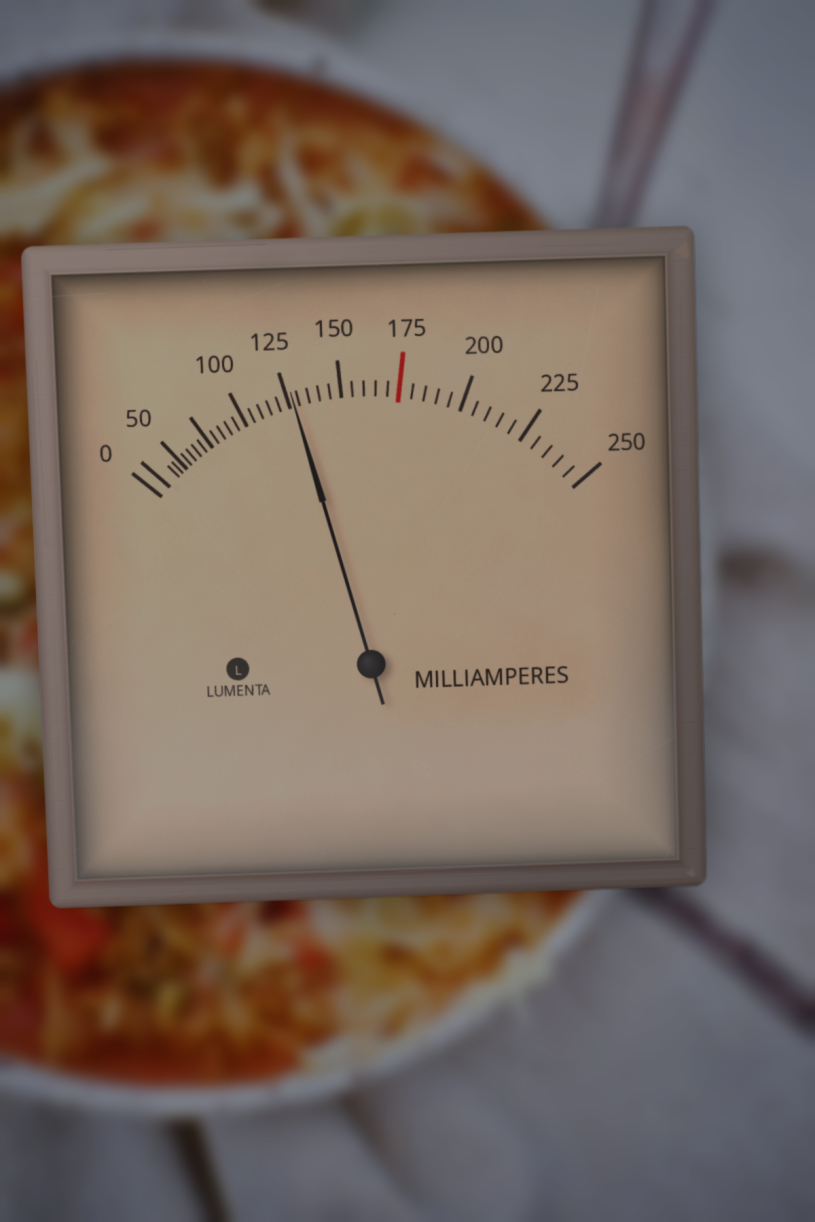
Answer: 127.5; mA
